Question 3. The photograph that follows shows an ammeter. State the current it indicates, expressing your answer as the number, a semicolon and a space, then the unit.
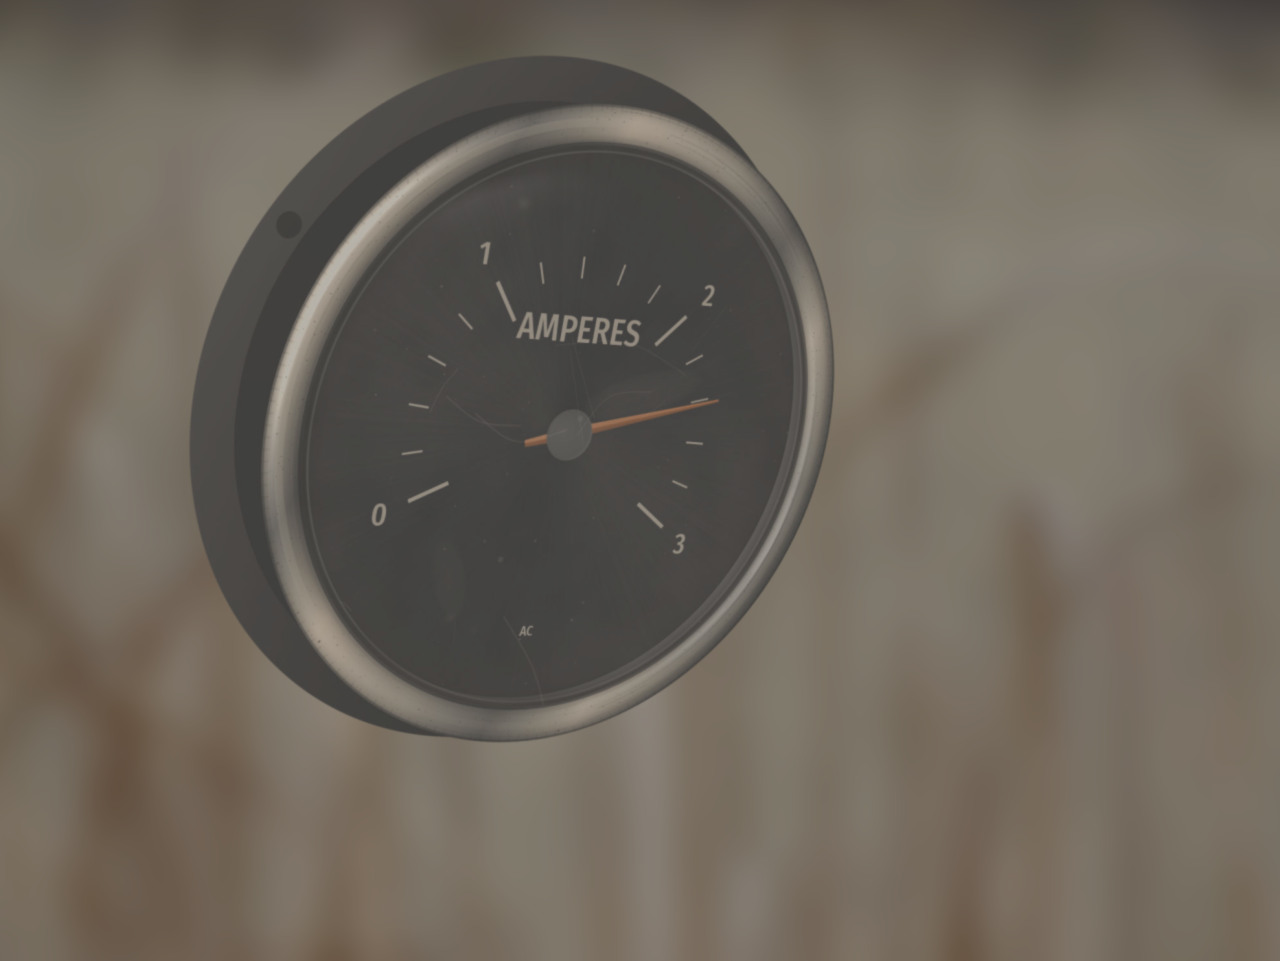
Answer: 2.4; A
